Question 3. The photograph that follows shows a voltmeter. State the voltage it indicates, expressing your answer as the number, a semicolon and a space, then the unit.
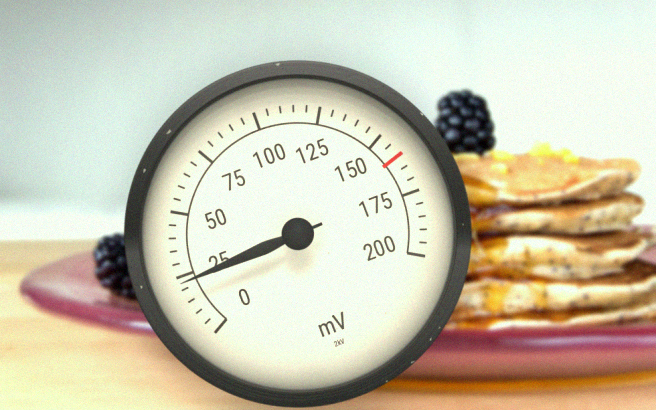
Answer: 22.5; mV
